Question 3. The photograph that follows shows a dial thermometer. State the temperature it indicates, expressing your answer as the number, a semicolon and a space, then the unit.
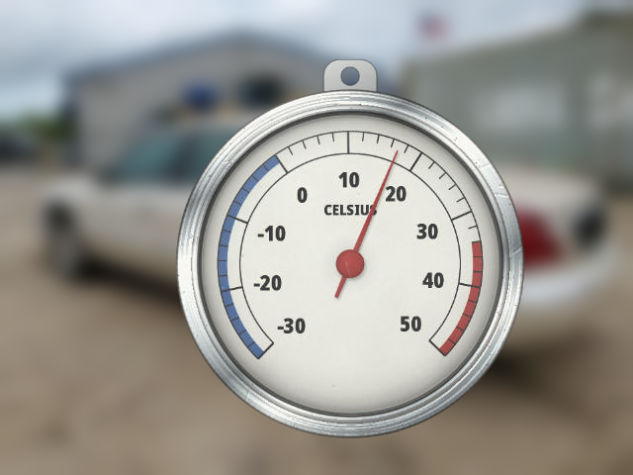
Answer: 17; °C
